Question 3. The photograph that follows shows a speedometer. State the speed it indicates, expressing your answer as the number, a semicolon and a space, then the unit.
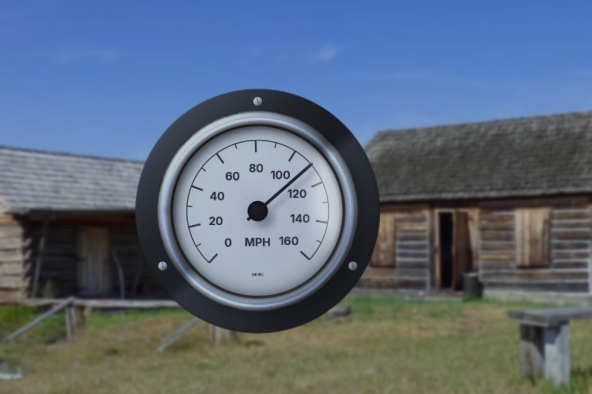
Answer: 110; mph
